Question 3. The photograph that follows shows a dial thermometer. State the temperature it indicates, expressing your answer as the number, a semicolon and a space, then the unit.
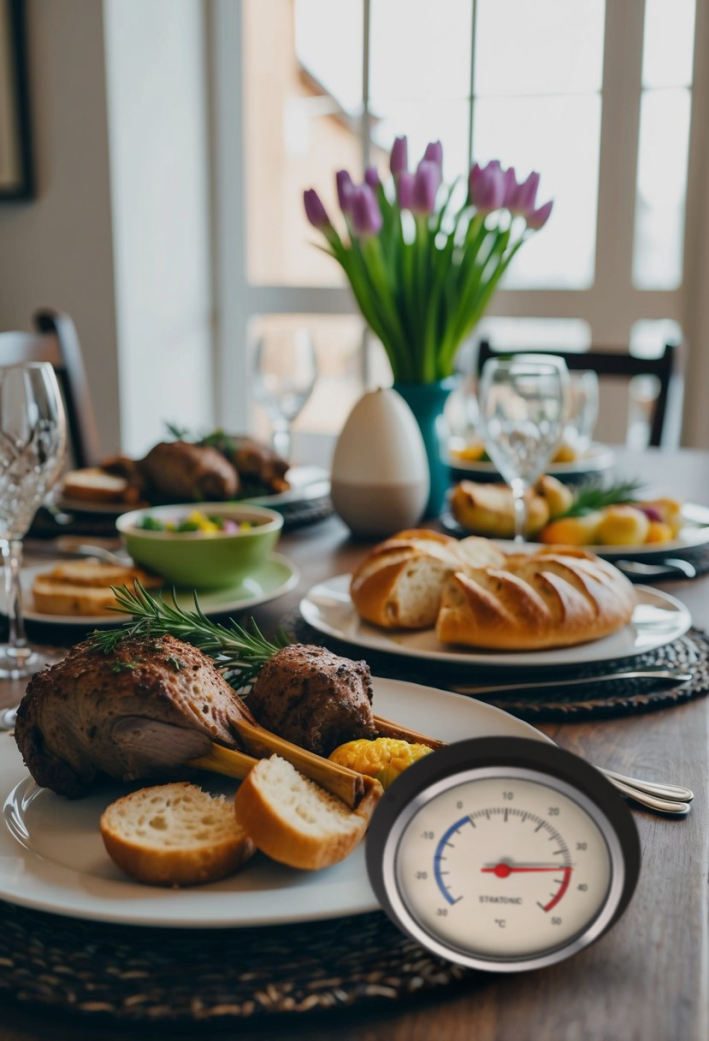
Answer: 35; °C
